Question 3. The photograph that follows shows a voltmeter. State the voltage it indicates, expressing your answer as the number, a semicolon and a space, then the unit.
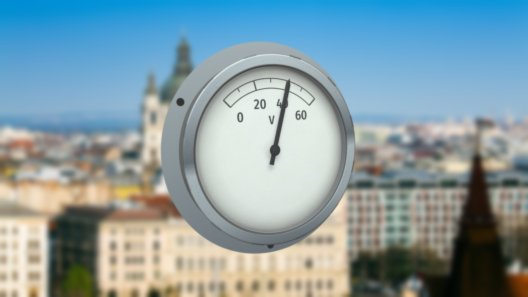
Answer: 40; V
